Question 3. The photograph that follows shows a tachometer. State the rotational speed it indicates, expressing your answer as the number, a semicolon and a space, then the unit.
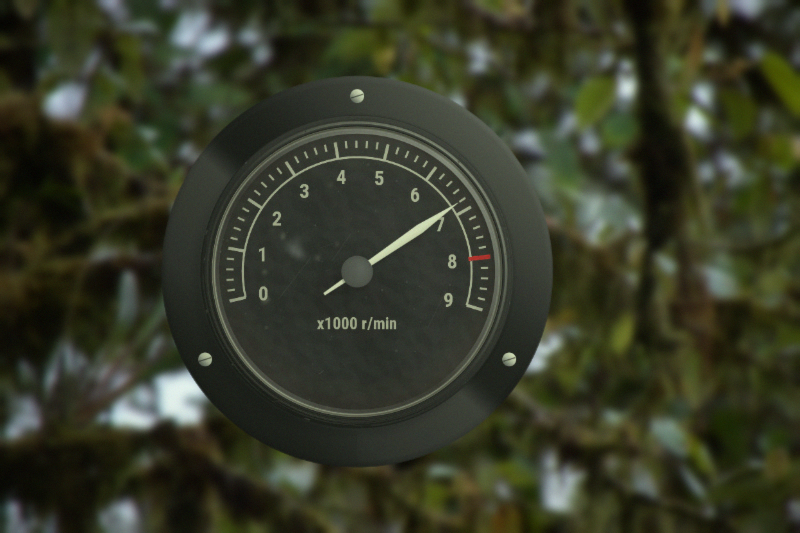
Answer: 6800; rpm
